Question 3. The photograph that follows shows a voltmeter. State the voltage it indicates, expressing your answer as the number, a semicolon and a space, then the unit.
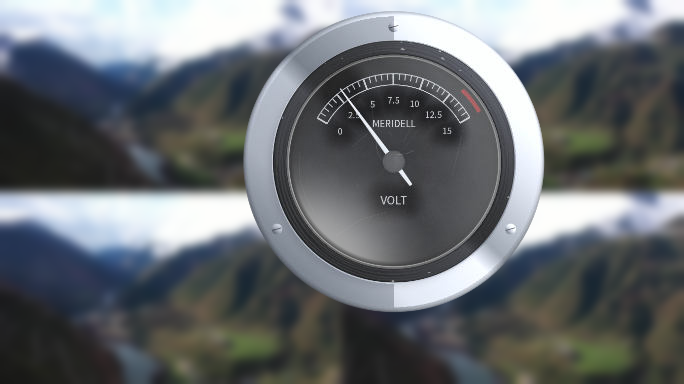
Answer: 3; V
